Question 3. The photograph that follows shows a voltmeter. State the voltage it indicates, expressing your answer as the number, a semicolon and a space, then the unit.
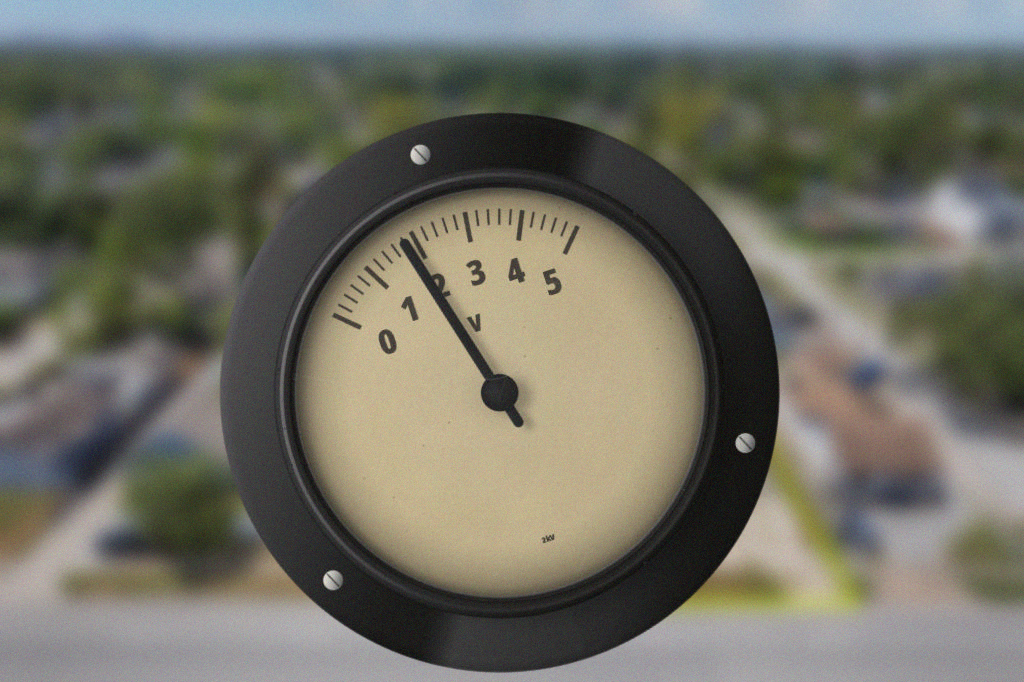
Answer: 1.8; V
